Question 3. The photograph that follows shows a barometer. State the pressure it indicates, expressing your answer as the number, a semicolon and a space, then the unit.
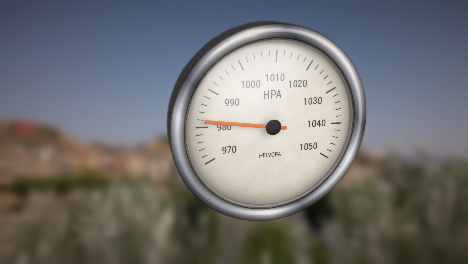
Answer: 982; hPa
